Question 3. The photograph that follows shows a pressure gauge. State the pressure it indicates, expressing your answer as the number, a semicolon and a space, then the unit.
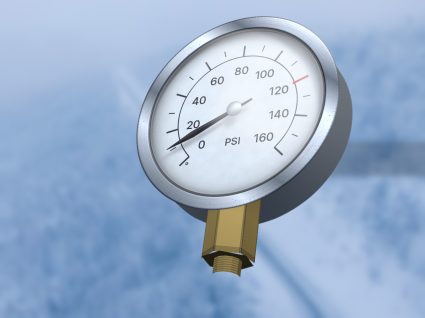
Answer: 10; psi
